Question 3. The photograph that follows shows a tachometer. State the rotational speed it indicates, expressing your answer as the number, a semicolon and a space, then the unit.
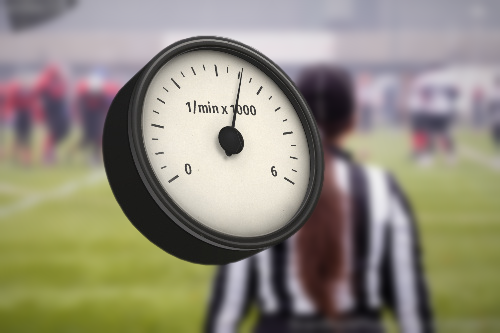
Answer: 3500; rpm
